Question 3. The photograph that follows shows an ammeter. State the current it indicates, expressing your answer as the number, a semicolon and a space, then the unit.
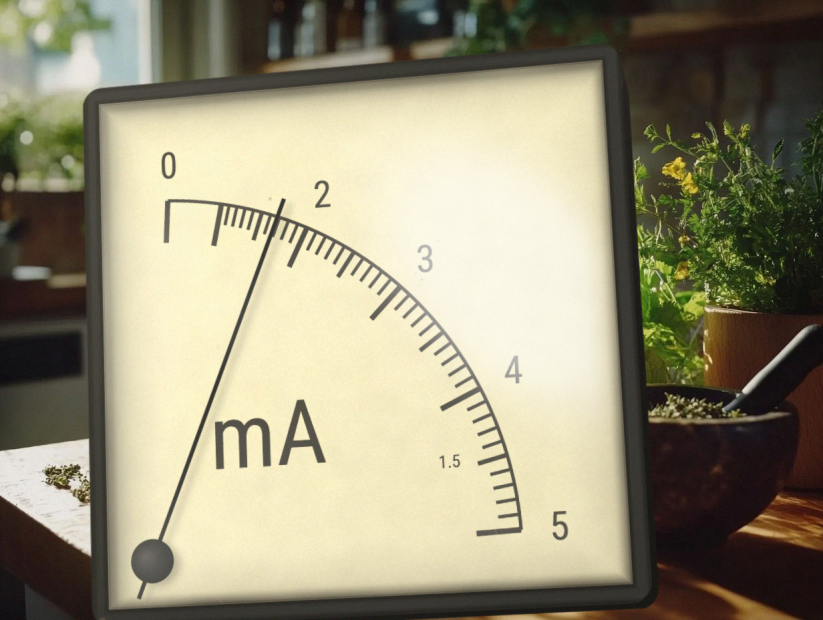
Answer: 1.7; mA
